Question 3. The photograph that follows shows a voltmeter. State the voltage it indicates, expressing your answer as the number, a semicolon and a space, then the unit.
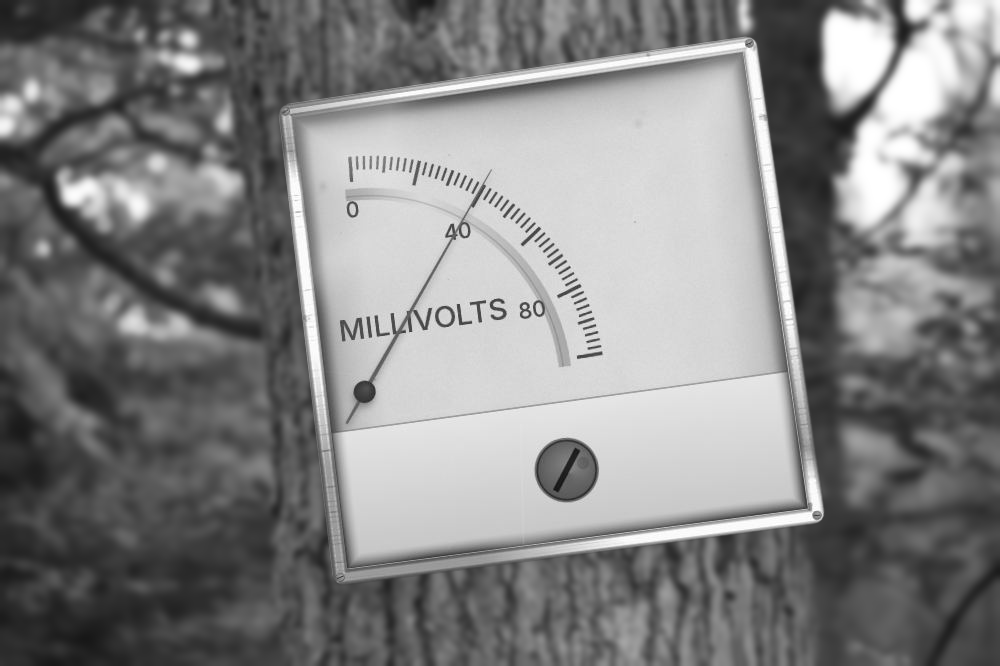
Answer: 40; mV
